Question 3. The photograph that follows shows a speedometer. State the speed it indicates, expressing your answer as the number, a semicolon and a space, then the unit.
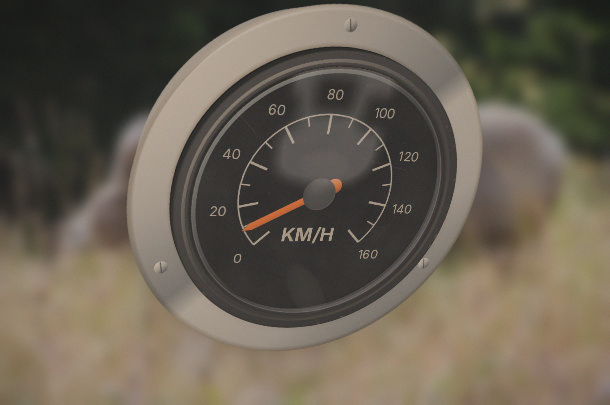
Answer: 10; km/h
